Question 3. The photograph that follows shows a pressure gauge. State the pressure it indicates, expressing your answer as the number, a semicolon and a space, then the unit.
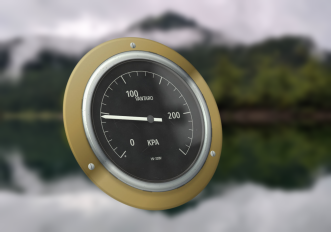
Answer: 45; kPa
